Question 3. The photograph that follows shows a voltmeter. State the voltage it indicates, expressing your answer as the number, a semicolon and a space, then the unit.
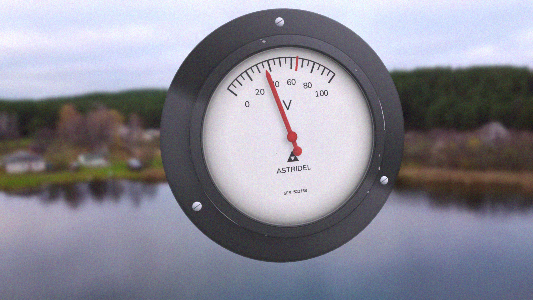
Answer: 35; V
